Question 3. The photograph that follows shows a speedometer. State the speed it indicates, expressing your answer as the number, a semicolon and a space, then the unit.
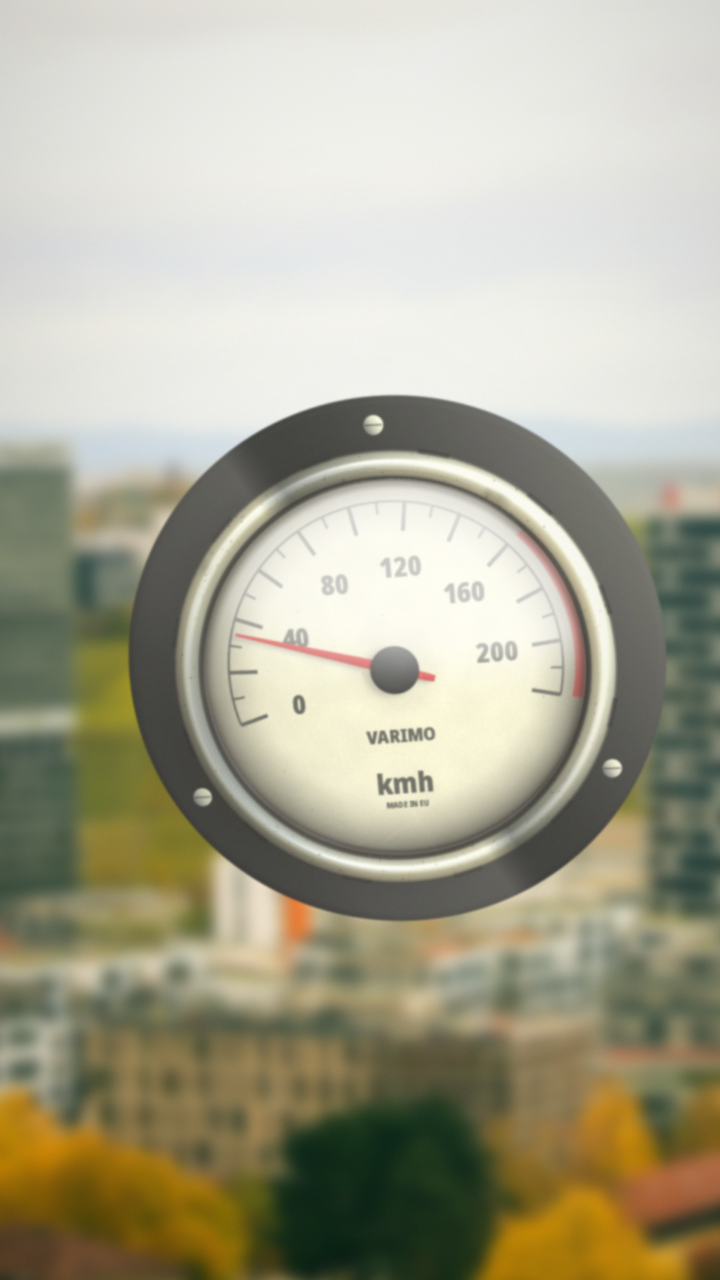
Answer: 35; km/h
